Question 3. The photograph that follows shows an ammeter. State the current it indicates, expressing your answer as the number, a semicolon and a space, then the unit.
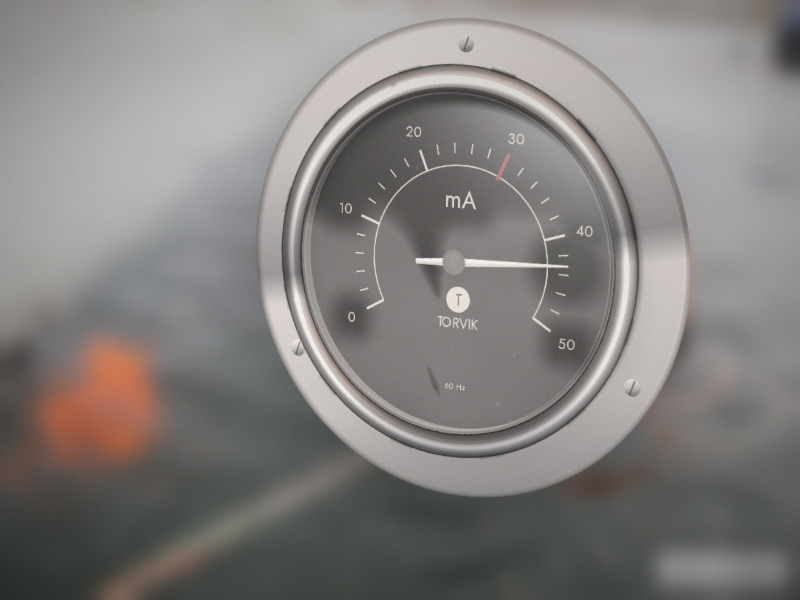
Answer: 43; mA
